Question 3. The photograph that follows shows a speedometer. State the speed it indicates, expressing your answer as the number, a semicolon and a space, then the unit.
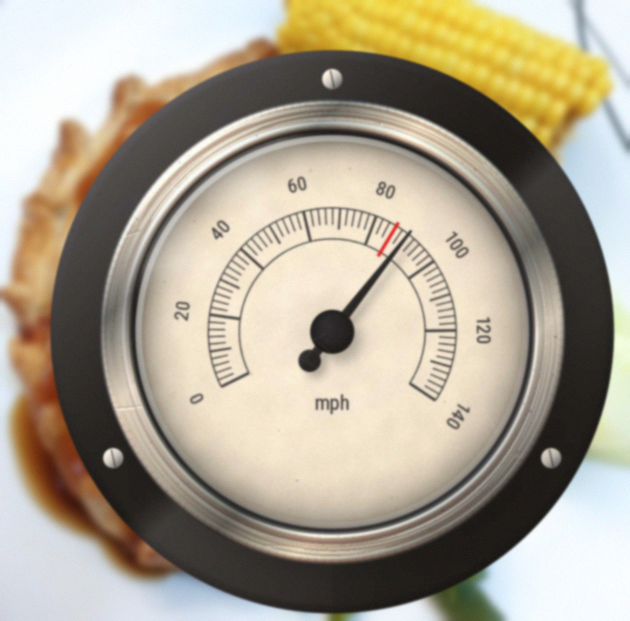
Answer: 90; mph
